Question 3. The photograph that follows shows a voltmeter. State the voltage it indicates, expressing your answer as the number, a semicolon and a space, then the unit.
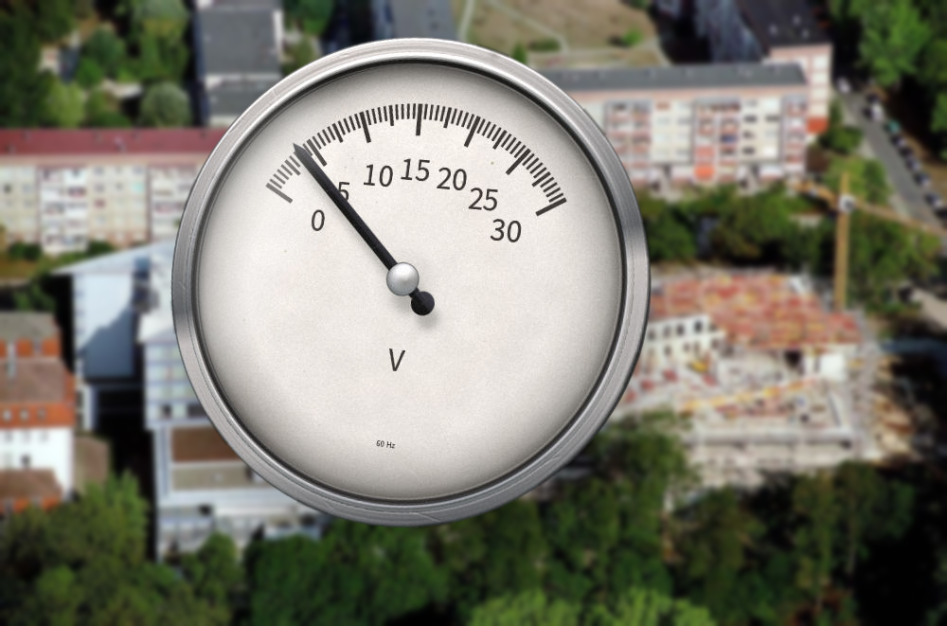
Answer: 4; V
